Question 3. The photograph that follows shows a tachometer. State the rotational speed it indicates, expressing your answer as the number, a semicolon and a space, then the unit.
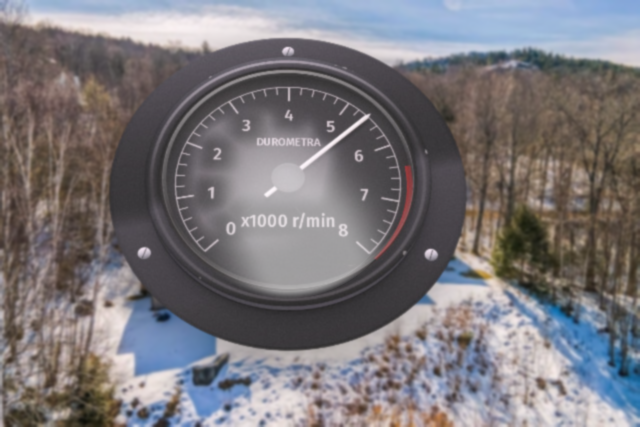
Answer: 5400; rpm
